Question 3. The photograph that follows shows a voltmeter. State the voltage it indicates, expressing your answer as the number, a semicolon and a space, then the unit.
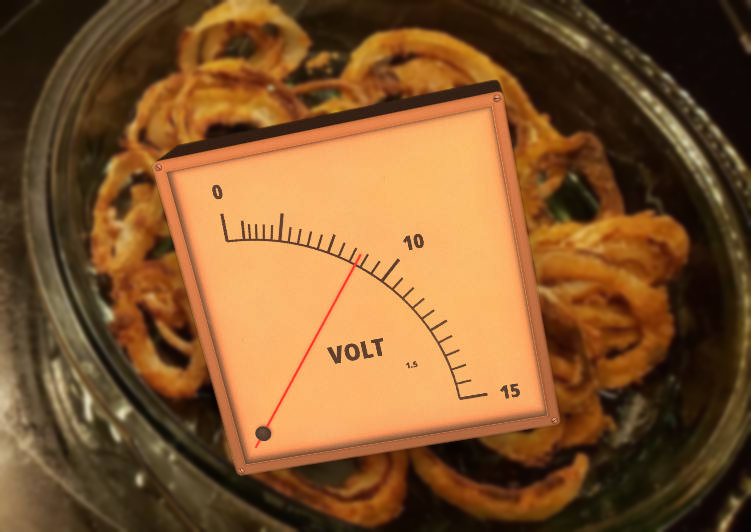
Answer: 8.75; V
